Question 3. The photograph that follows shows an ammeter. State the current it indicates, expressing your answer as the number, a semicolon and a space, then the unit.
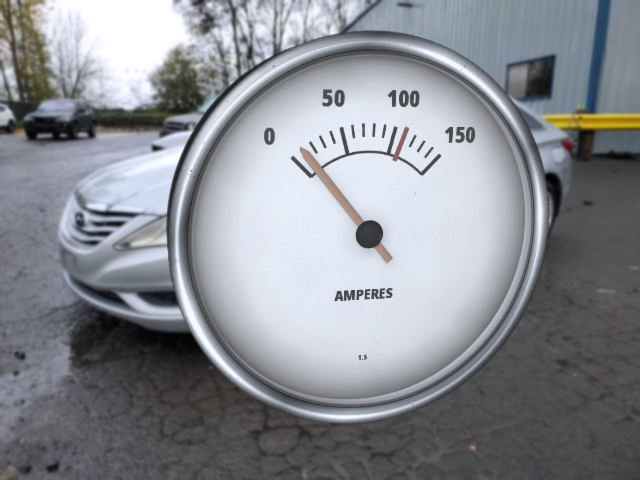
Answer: 10; A
